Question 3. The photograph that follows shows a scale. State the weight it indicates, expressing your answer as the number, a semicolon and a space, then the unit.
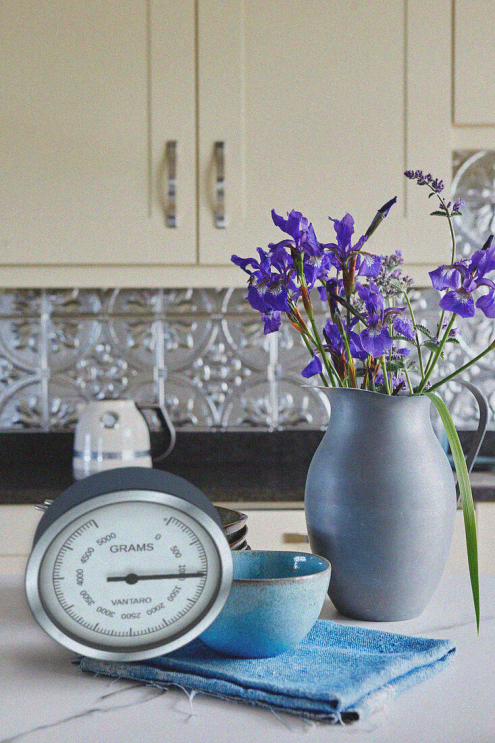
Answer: 1000; g
